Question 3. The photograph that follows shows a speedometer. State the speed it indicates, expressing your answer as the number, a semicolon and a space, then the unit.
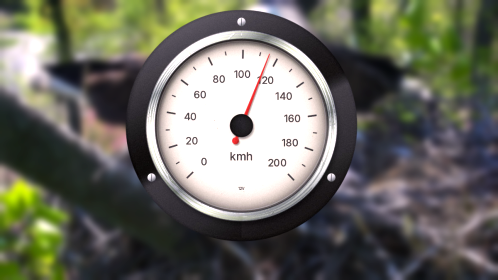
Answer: 115; km/h
